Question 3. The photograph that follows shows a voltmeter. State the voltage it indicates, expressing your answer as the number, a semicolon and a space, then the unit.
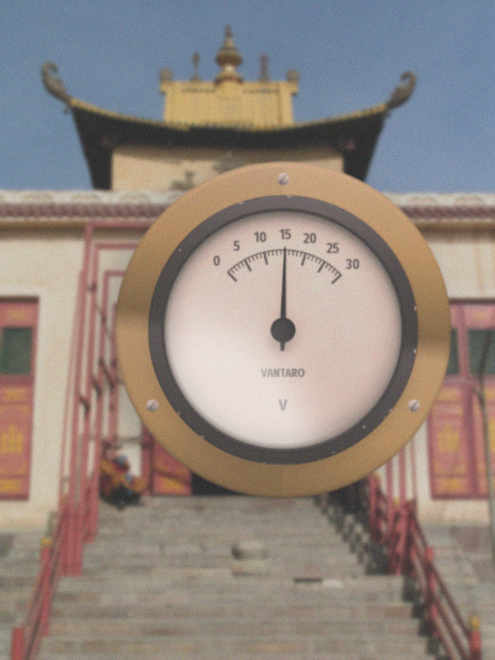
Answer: 15; V
